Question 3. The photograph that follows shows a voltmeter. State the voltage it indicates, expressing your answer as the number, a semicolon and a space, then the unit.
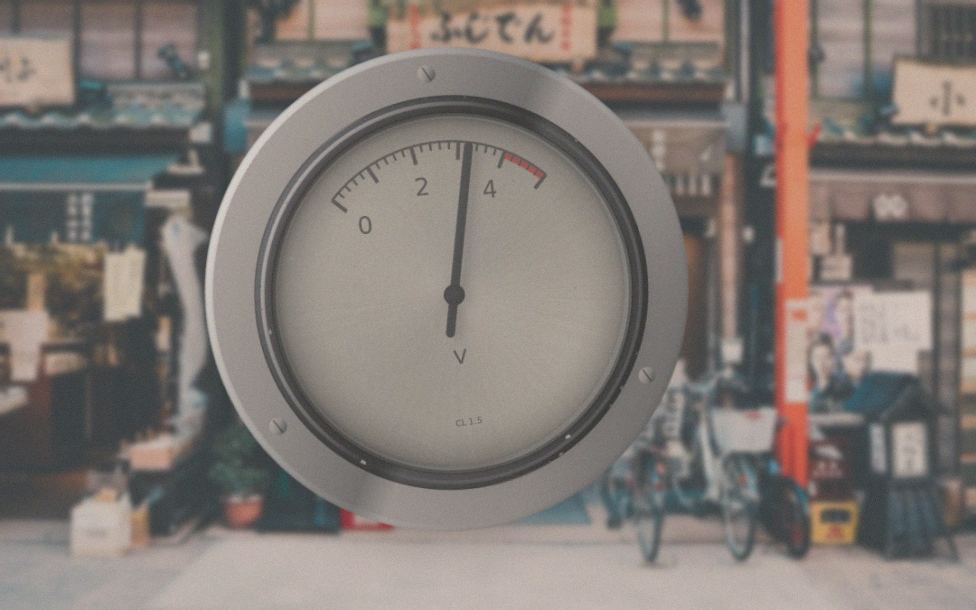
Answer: 3.2; V
